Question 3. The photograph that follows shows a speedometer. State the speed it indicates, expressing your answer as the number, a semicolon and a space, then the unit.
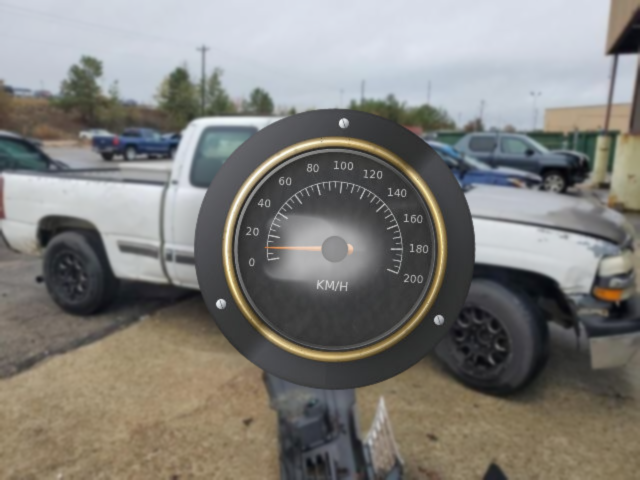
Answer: 10; km/h
